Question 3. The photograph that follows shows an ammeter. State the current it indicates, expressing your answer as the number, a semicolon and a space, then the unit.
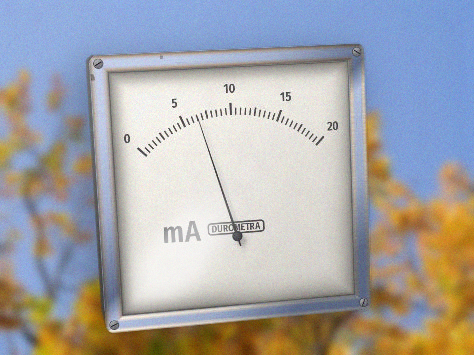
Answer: 6.5; mA
